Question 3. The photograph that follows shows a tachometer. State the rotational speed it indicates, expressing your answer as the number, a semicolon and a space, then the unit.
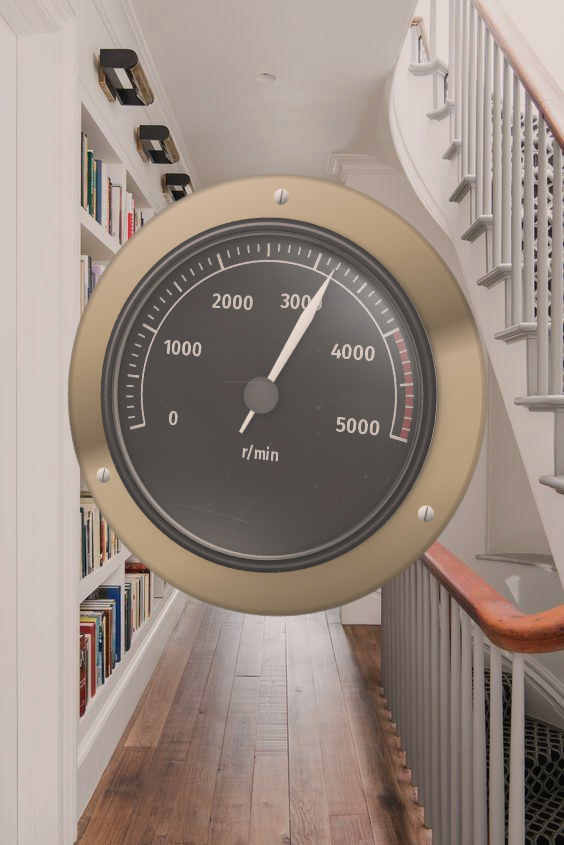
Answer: 3200; rpm
